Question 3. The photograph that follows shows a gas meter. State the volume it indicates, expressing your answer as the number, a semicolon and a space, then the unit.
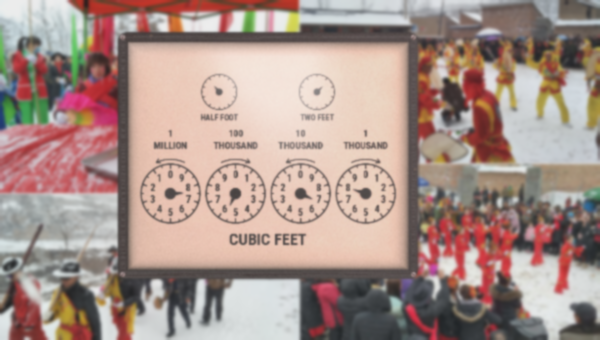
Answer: 756800; ft³
